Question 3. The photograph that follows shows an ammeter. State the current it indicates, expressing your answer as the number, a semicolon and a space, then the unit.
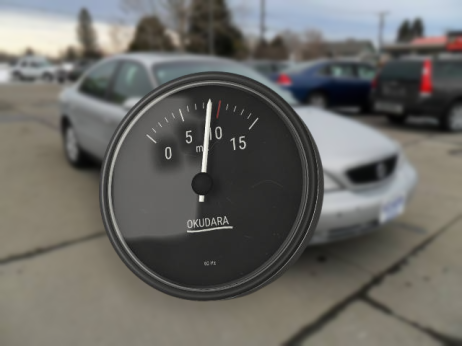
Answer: 9; mA
